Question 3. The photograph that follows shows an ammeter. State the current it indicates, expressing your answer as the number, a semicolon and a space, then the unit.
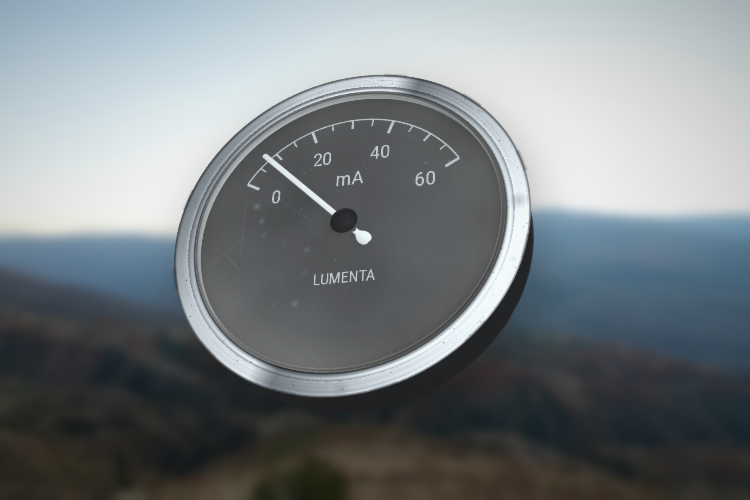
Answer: 7.5; mA
